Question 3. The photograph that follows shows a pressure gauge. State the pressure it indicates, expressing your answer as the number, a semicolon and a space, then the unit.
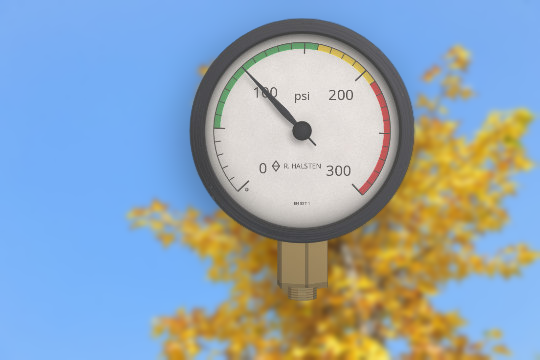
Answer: 100; psi
